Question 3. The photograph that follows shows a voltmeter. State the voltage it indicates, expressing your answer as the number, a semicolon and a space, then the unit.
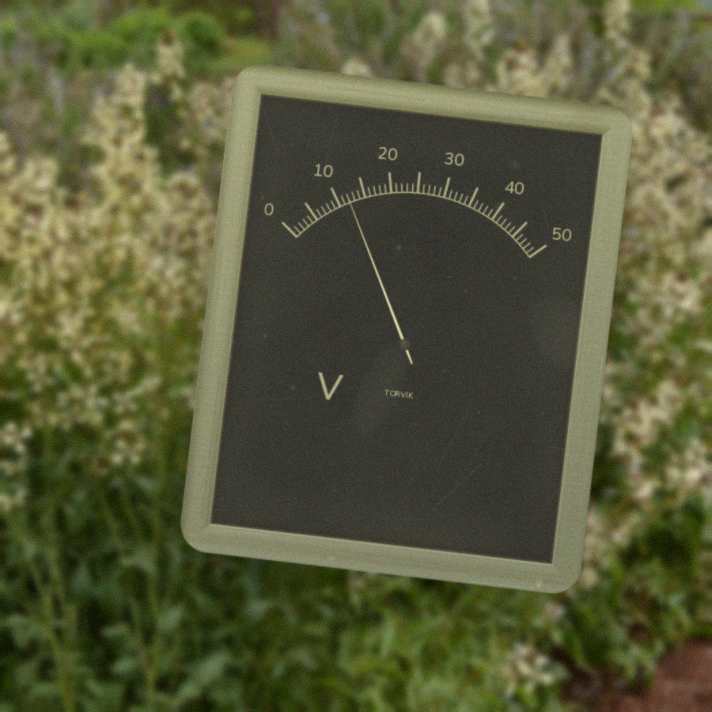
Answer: 12; V
